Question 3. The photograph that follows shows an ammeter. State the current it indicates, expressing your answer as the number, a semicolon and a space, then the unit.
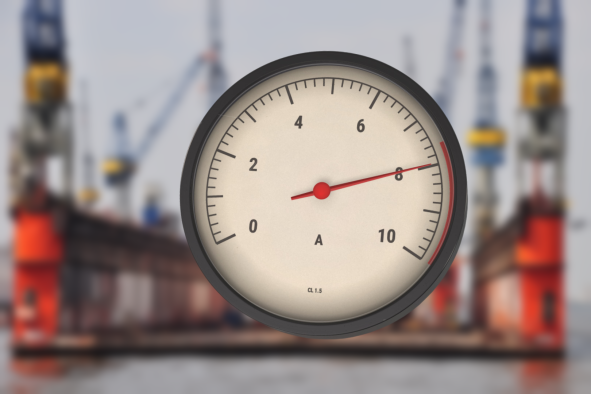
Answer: 8; A
